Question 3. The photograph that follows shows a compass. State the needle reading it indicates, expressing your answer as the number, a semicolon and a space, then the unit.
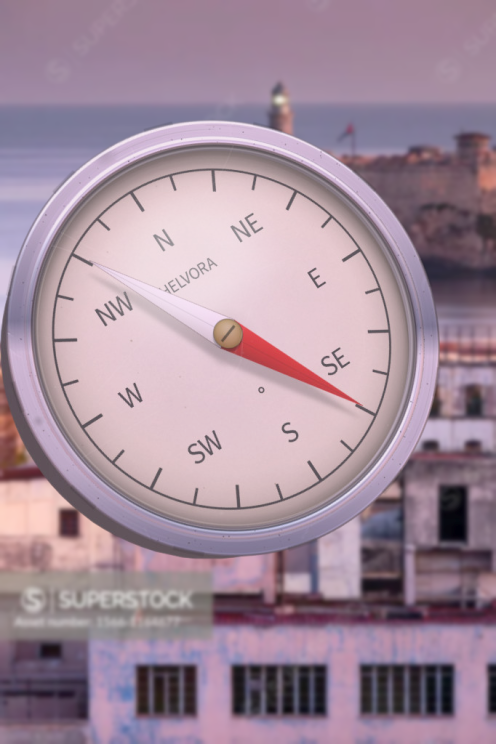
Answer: 150; °
